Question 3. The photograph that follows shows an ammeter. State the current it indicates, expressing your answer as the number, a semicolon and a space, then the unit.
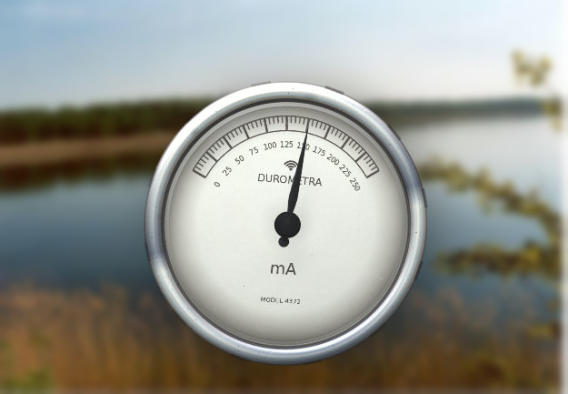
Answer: 150; mA
